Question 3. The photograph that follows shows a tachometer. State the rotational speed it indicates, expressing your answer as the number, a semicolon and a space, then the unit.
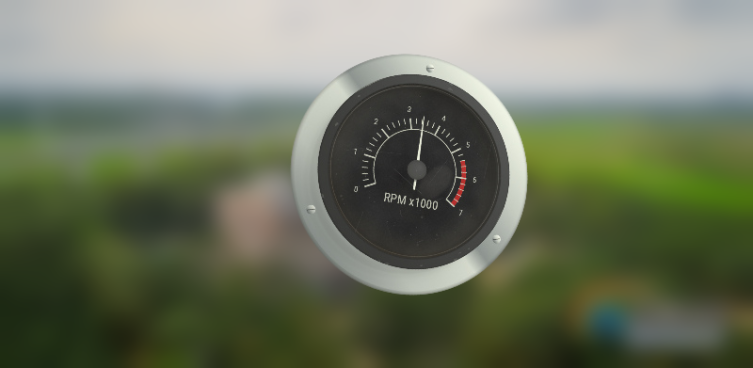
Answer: 3400; rpm
